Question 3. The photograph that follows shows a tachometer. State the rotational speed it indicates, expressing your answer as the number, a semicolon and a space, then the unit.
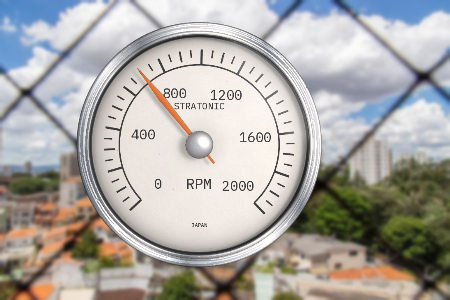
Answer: 700; rpm
